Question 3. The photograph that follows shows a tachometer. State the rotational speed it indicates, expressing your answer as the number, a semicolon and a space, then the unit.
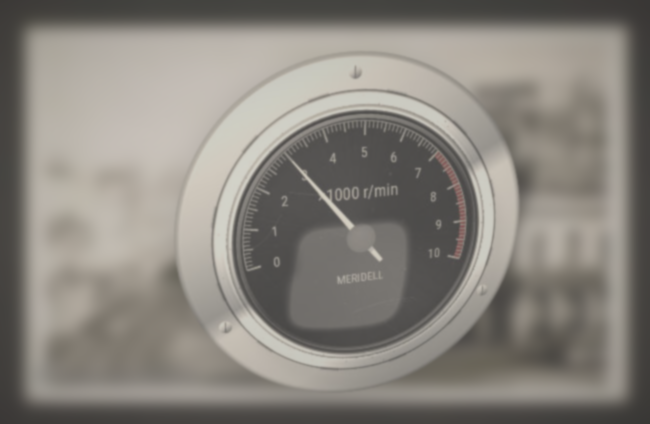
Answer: 3000; rpm
